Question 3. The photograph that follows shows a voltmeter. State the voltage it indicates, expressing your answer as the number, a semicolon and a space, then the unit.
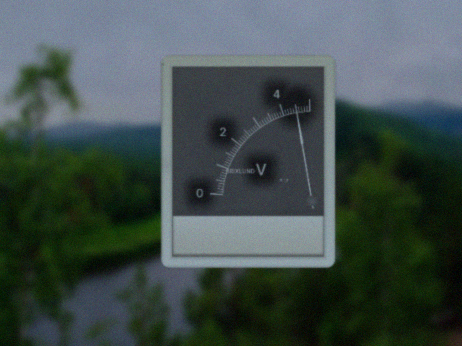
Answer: 4.5; V
